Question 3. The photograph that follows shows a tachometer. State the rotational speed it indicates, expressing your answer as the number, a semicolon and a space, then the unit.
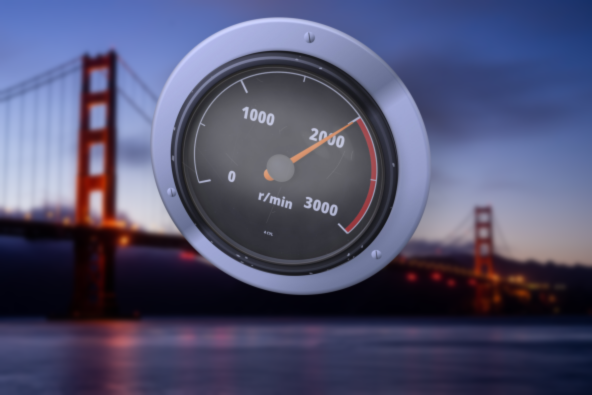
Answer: 2000; rpm
